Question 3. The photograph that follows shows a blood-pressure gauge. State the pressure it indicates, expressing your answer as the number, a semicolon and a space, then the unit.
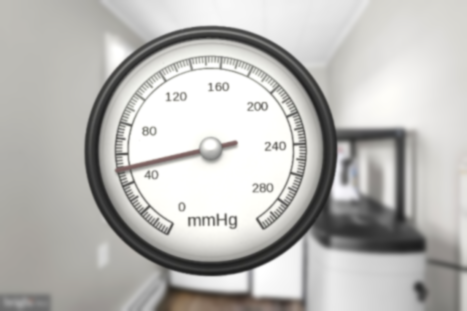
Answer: 50; mmHg
